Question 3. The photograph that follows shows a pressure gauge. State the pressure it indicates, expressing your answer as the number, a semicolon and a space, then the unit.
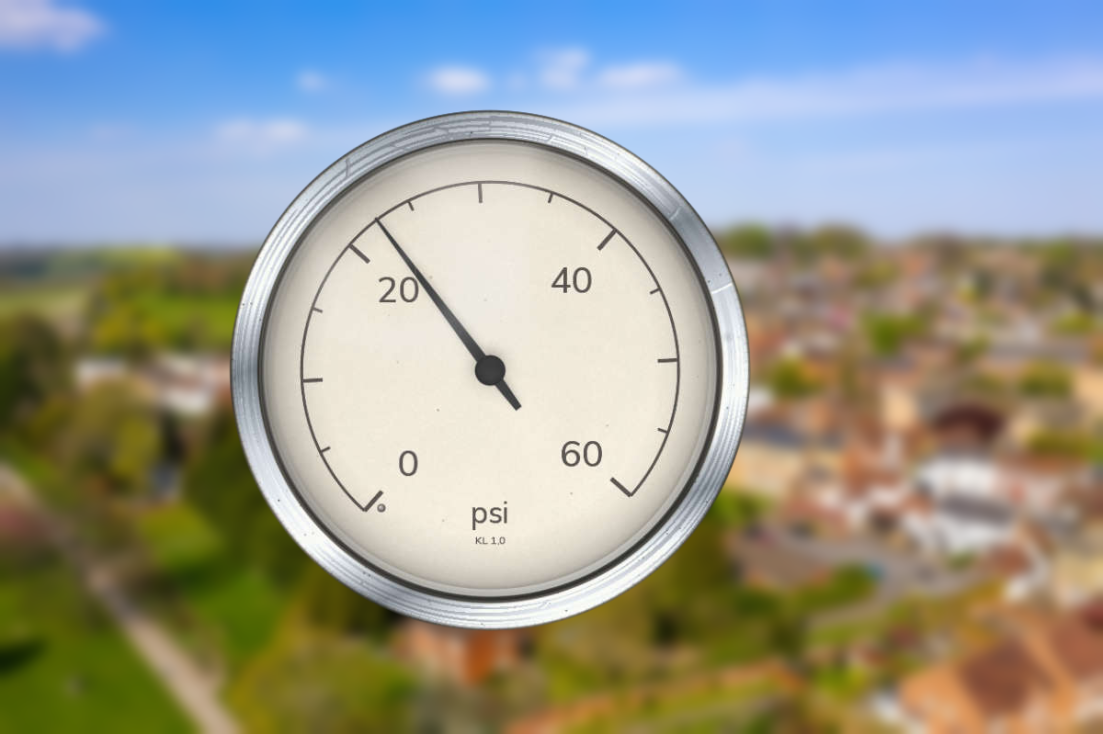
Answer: 22.5; psi
